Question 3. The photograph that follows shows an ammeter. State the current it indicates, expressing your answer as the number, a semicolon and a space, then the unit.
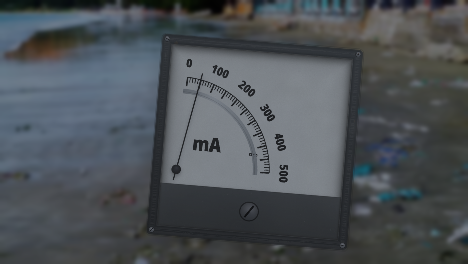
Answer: 50; mA
